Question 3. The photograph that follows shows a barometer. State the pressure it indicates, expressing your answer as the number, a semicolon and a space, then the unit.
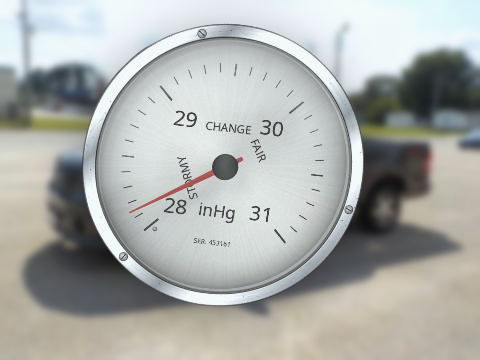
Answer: 28.15; inHg
